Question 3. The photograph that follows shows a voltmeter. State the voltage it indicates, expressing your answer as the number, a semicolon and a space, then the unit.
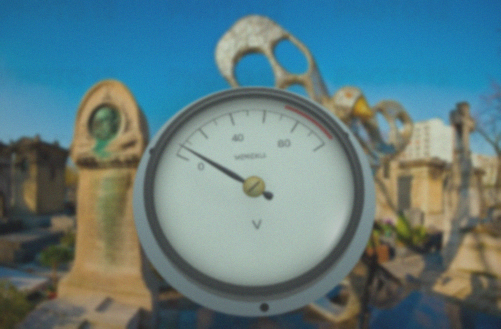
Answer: 5; V
